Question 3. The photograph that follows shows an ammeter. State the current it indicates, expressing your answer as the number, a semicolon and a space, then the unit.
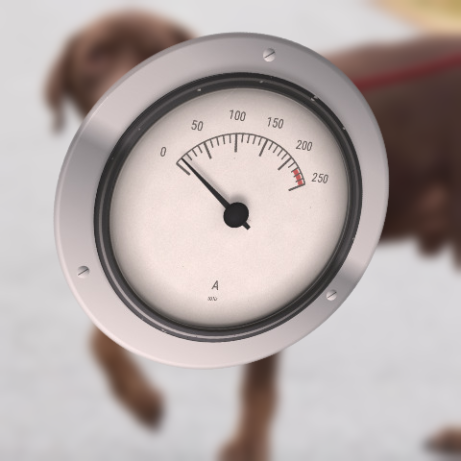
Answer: 10; A
